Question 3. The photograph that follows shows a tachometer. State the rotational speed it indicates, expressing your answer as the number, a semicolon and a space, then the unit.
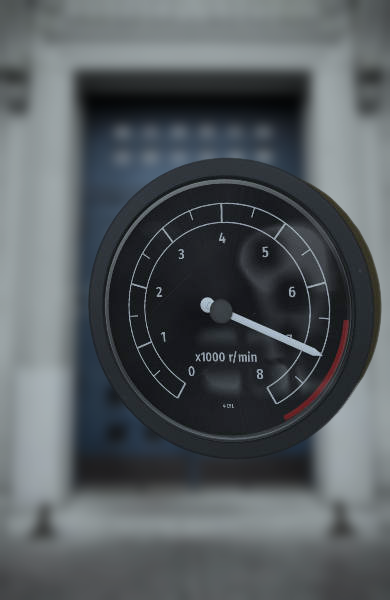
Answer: 7000; rpm
